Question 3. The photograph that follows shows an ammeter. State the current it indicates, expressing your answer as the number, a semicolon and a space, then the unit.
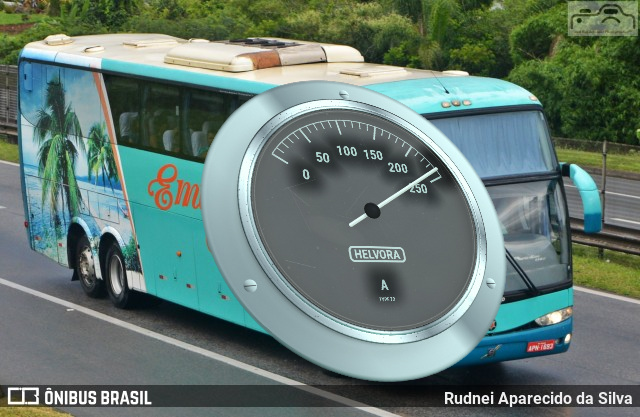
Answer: 240; A
